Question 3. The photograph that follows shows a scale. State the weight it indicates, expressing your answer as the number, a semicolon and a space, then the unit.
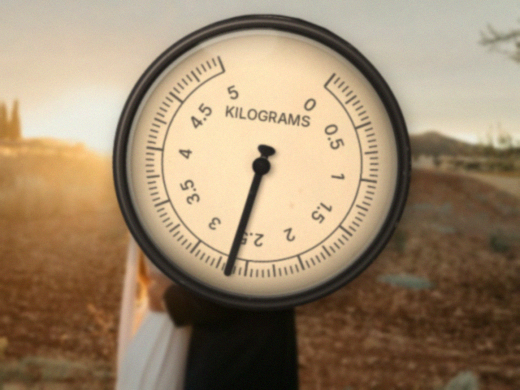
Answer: 2.65; kg
